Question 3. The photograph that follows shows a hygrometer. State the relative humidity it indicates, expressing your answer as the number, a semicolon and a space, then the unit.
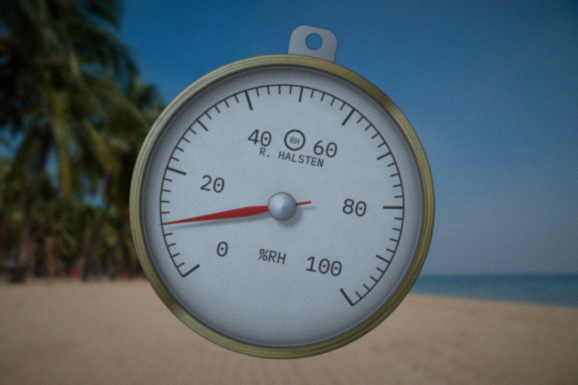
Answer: 10; %
